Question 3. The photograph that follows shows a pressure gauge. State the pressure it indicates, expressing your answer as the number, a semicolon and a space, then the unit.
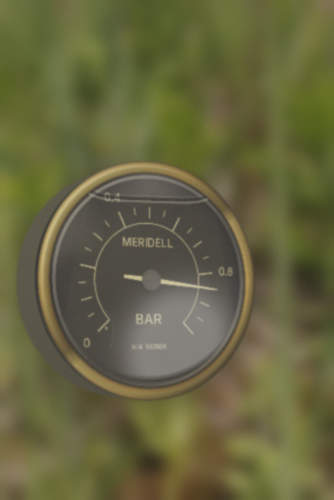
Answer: 0.85; bar
